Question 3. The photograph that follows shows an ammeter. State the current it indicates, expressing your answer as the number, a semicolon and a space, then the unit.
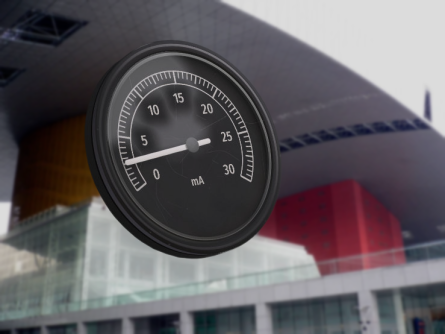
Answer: 2.5; mA
